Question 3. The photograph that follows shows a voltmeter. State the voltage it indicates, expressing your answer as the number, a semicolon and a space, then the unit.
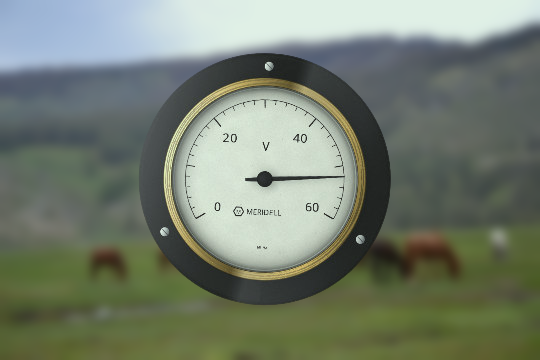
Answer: 52; V
